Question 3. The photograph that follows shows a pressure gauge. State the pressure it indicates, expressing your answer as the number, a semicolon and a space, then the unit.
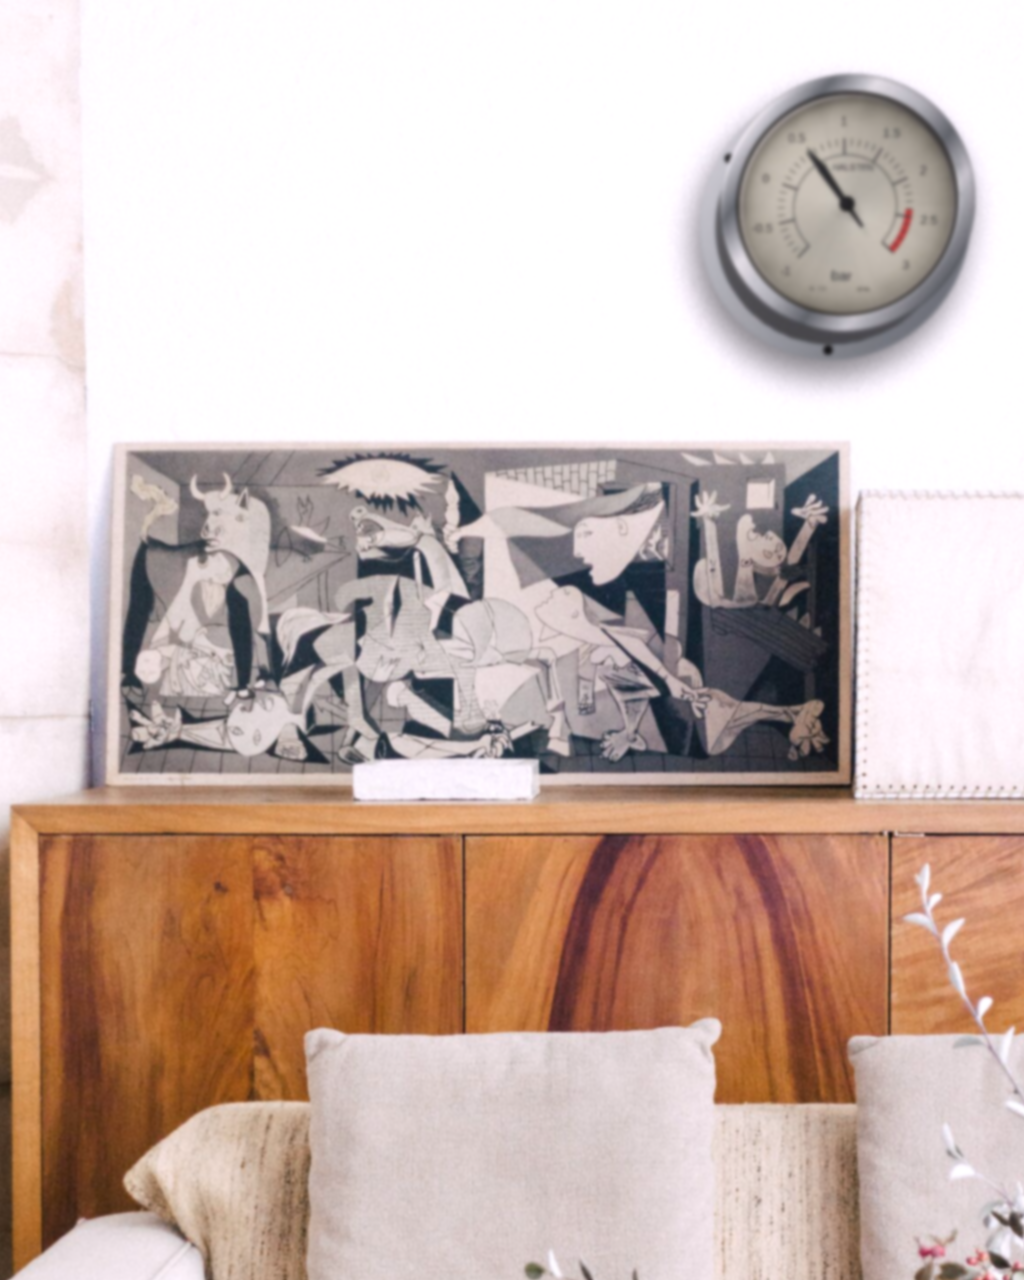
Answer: 0.5; bar
